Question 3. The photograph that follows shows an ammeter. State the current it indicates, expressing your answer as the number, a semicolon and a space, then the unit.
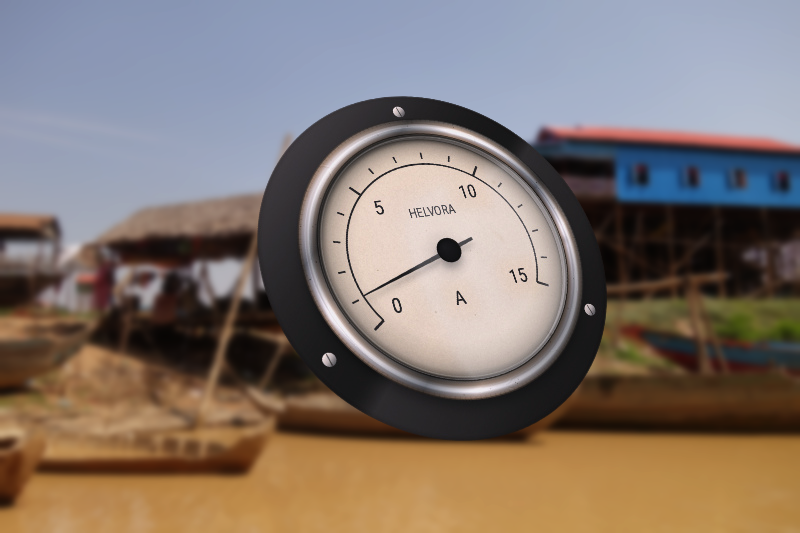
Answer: 1; A
